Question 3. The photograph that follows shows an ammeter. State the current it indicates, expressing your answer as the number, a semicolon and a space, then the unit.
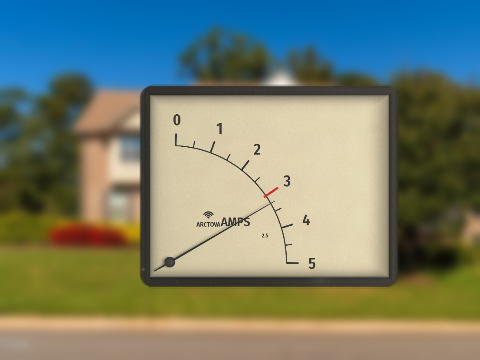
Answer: 3.25; A
